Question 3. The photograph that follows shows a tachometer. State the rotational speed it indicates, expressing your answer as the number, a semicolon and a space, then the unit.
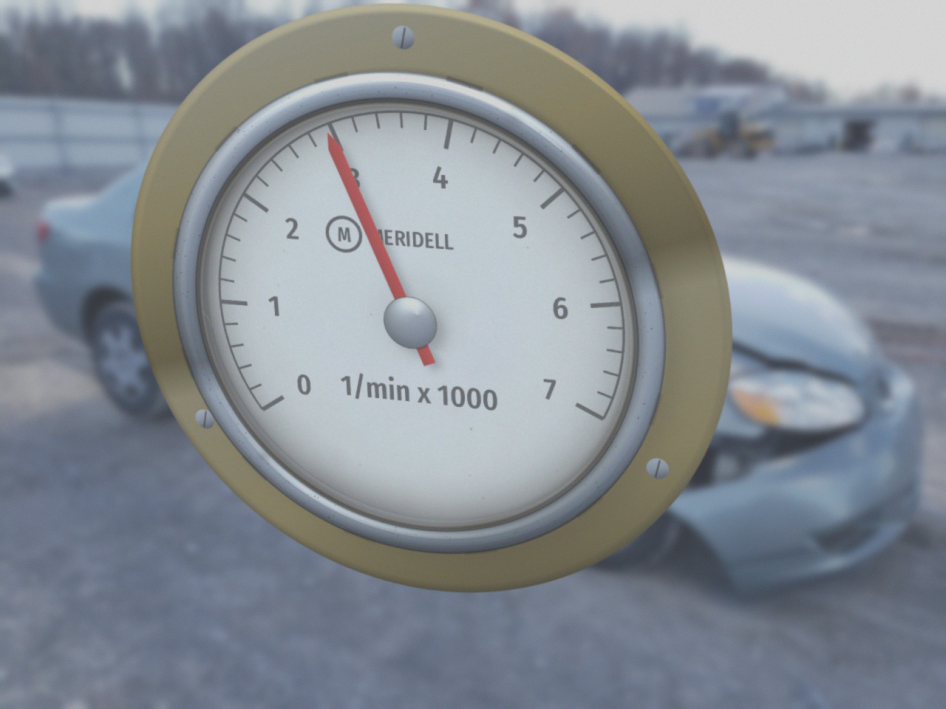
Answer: 3000; rpm
